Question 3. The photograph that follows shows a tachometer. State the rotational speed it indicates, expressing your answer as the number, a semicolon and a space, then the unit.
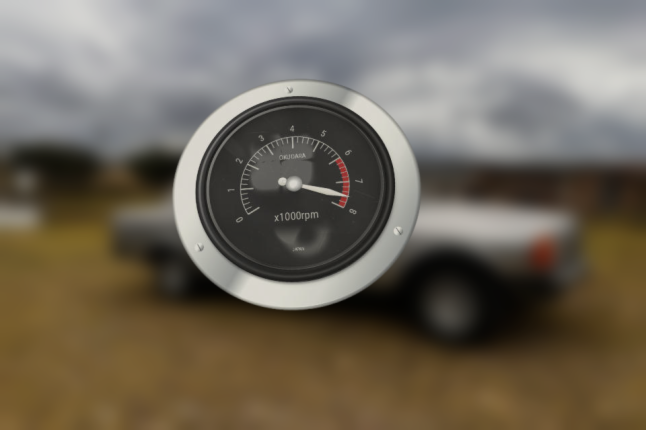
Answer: 7600; rpm
